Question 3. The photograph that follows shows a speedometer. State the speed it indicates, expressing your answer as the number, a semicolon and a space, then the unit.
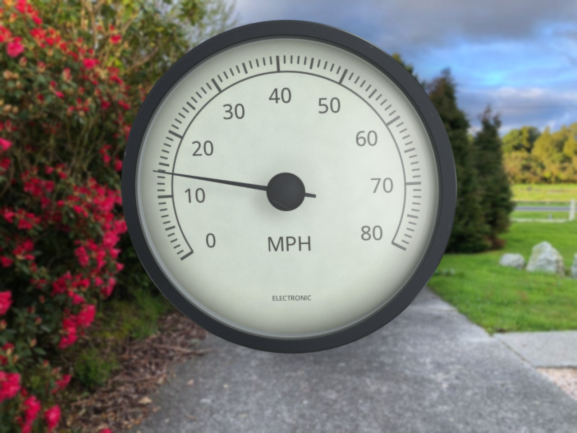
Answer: 14; mph
